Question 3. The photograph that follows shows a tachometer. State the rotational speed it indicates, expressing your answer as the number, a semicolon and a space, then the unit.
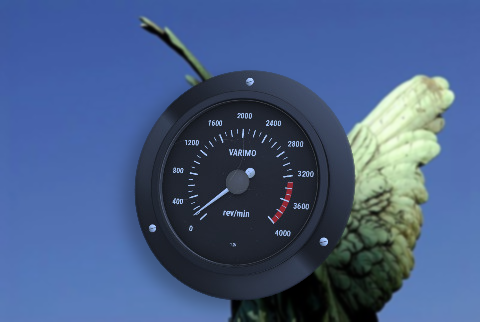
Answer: 100; rpm
